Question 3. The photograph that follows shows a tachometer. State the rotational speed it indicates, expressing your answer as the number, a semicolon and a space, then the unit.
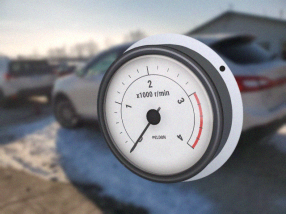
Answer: 0; rpm
